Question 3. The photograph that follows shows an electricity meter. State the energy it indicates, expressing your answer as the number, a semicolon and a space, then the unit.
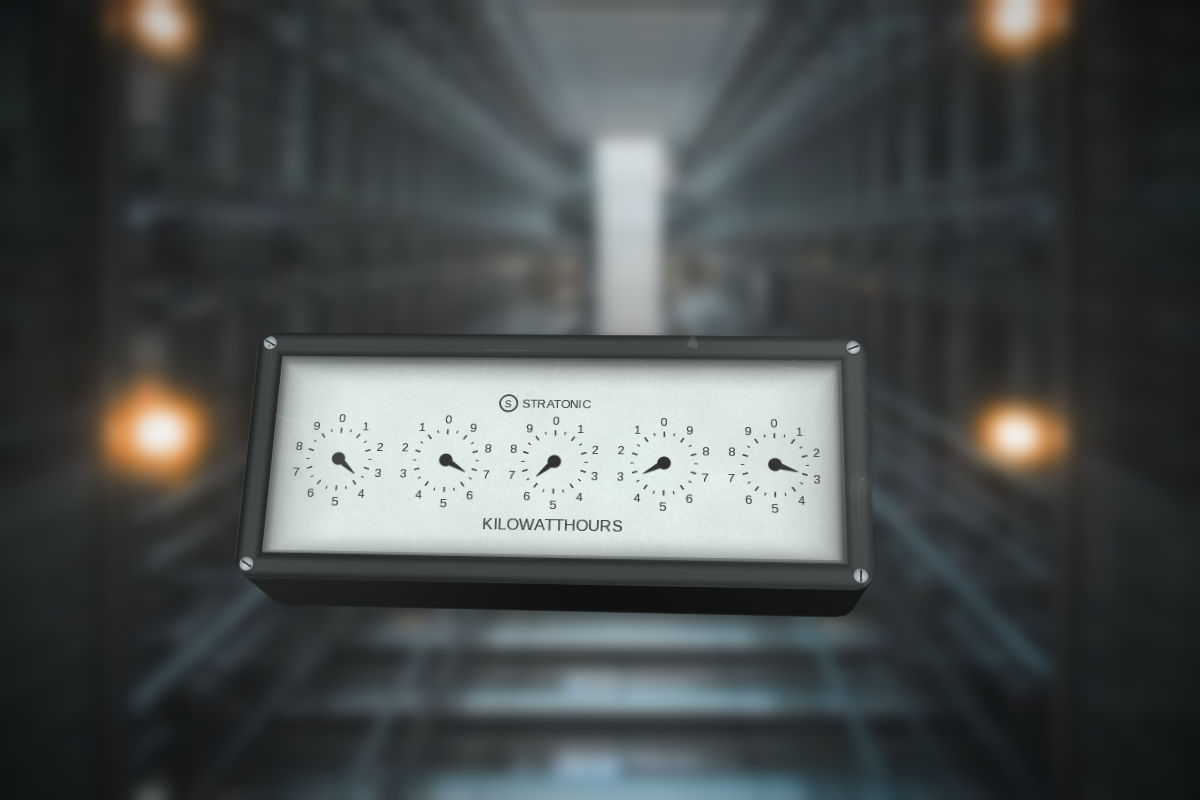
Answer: 36633; kWh
